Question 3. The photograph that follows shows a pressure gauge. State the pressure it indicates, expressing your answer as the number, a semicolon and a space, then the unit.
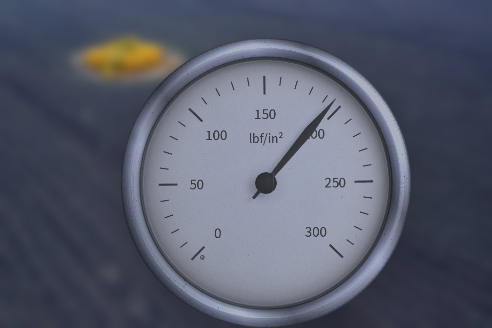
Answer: 195; psi
